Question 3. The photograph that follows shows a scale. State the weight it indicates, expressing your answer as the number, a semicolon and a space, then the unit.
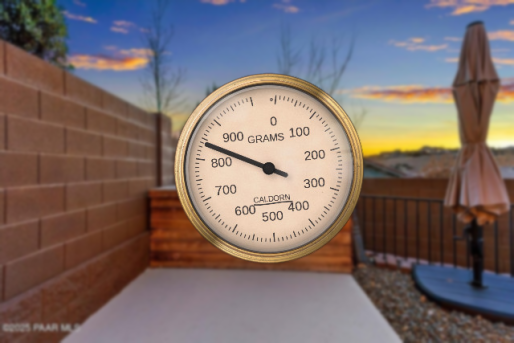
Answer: 840; g
